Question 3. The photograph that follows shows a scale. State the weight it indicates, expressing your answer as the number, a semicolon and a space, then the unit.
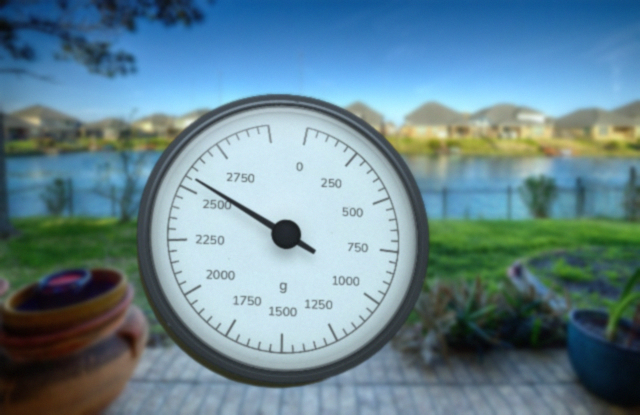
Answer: 2550; g
